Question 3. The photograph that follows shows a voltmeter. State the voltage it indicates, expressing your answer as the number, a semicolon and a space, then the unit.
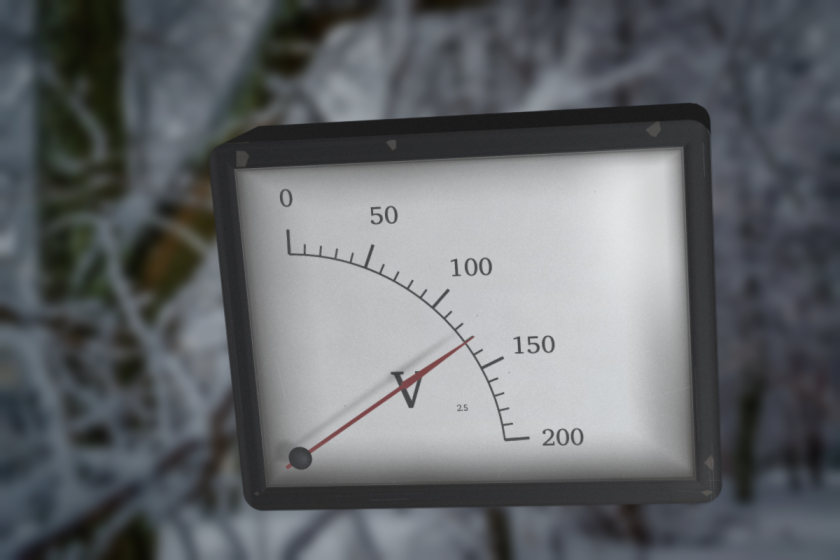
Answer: 130; V
